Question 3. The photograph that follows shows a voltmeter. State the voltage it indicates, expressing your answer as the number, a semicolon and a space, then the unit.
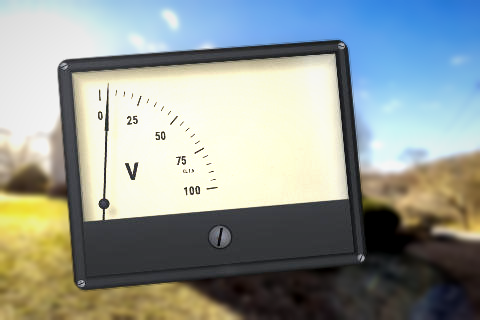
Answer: 5; V
